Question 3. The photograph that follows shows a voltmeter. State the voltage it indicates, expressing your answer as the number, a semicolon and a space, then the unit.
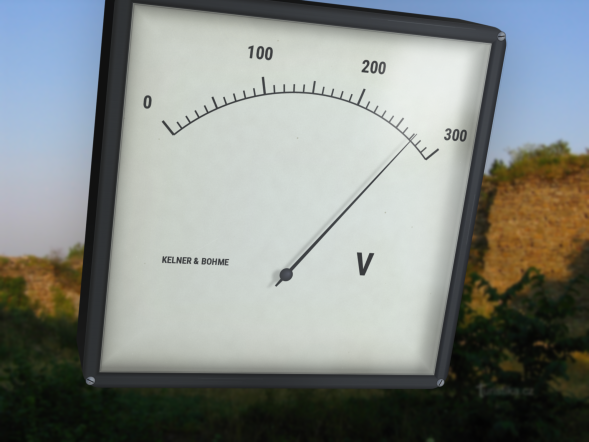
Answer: 270; V
